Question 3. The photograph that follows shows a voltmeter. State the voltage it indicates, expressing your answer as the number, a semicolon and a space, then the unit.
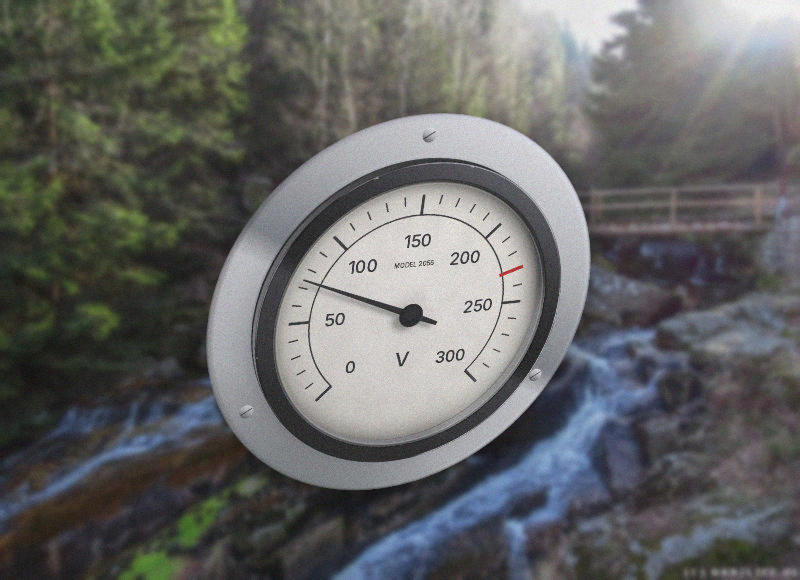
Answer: 75; V
